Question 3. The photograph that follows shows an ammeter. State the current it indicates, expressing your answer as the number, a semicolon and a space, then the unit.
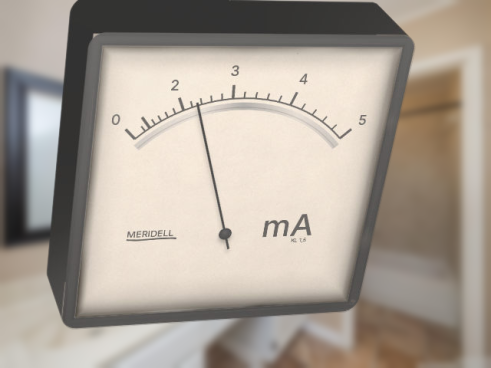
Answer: 2.3; mA
